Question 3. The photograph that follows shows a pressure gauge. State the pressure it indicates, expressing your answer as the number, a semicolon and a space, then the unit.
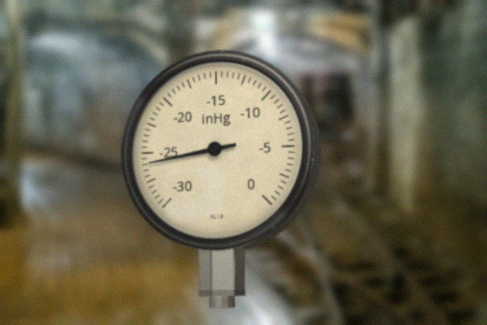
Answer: -26; inHg
